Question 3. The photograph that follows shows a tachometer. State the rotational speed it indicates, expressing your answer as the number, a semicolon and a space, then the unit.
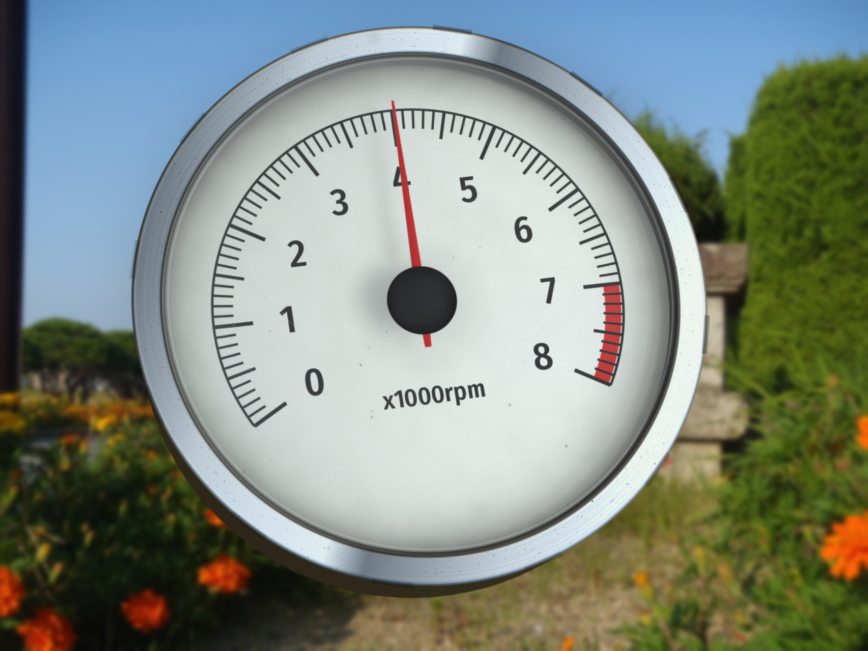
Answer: 4000; rpm
